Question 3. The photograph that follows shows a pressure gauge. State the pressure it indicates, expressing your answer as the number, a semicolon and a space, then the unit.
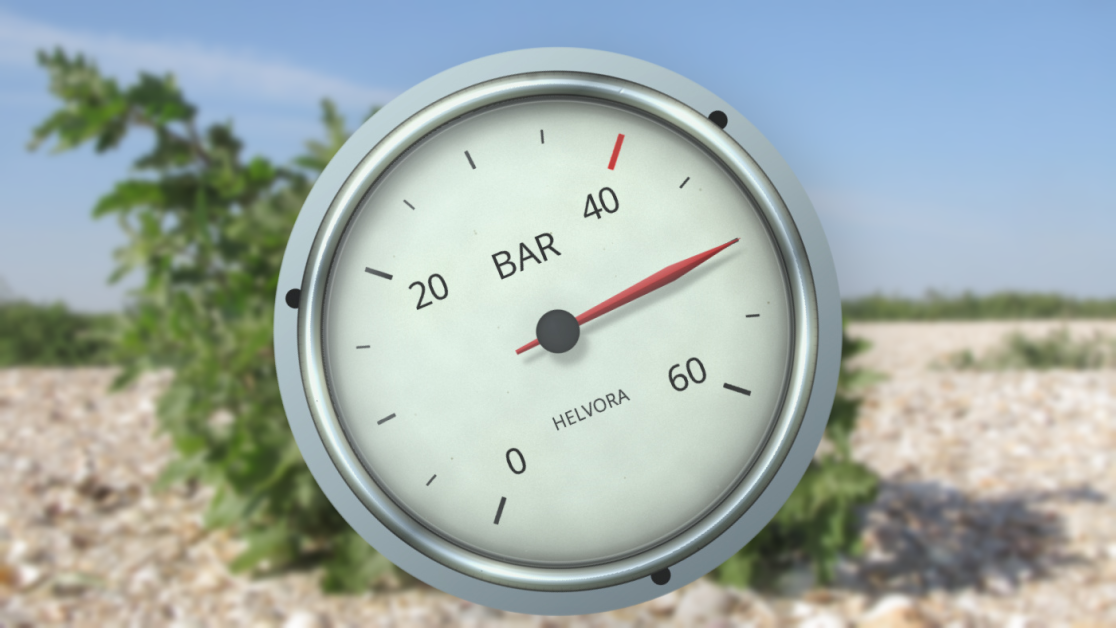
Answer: 50; bar
